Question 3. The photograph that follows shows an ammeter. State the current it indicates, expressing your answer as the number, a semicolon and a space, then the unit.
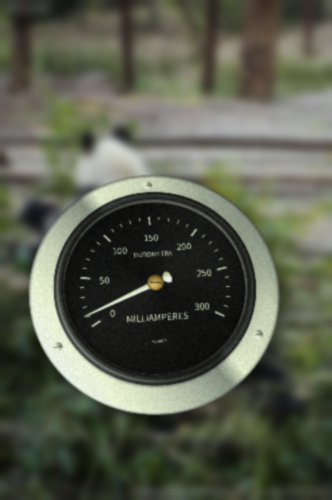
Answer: 10; mA
